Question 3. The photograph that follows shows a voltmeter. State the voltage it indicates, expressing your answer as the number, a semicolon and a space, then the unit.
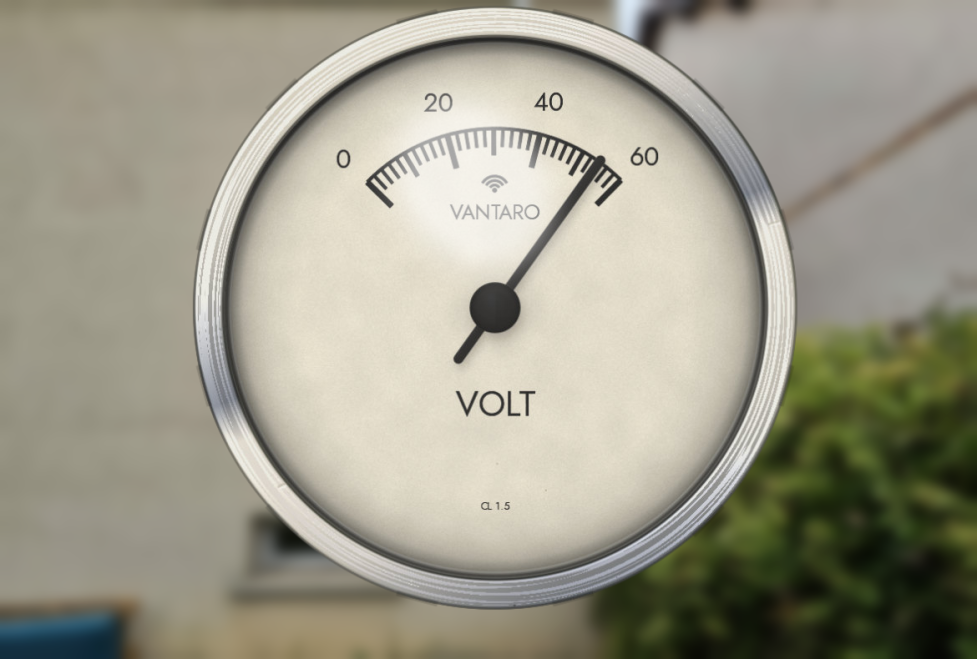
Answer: 54; V
